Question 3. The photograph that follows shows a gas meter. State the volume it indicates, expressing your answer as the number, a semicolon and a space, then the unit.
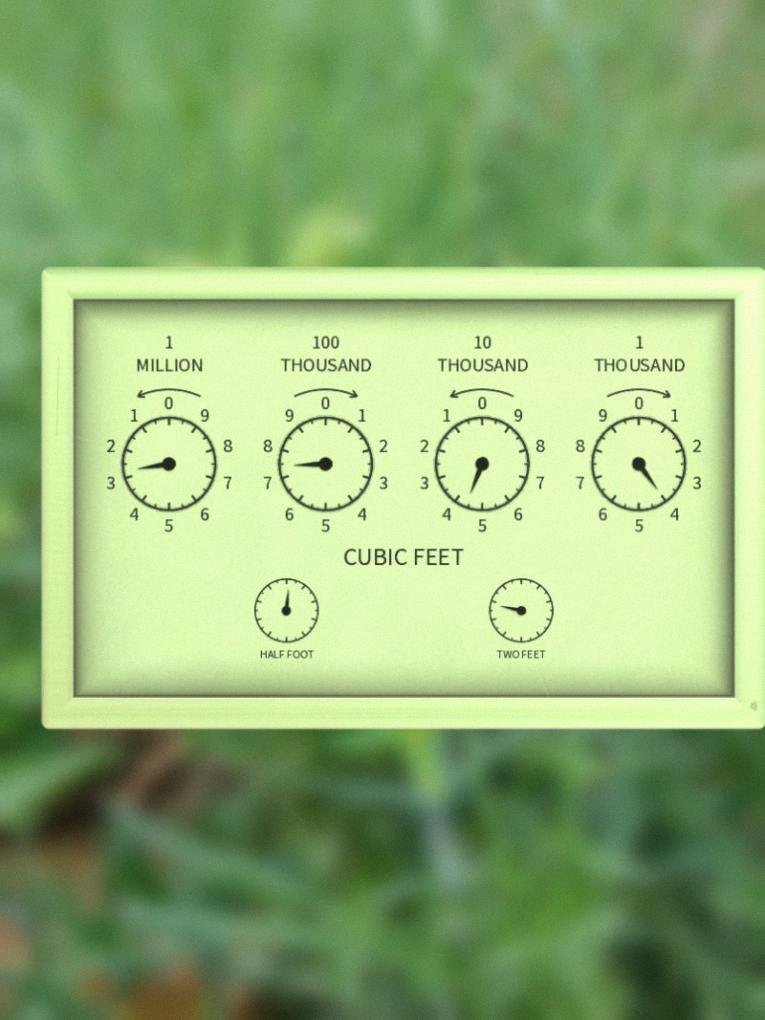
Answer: 274400; ft³
